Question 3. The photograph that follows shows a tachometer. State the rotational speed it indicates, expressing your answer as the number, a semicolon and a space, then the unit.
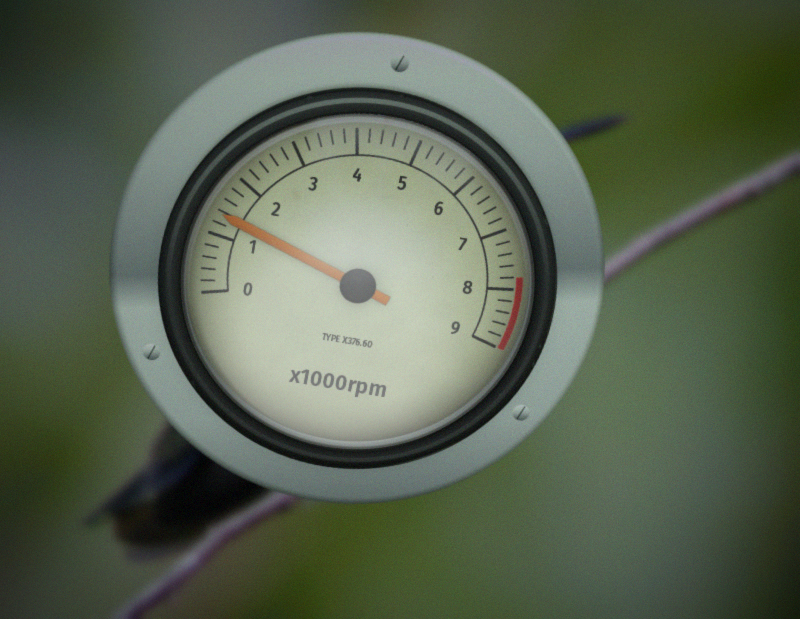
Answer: 1400; rpm
